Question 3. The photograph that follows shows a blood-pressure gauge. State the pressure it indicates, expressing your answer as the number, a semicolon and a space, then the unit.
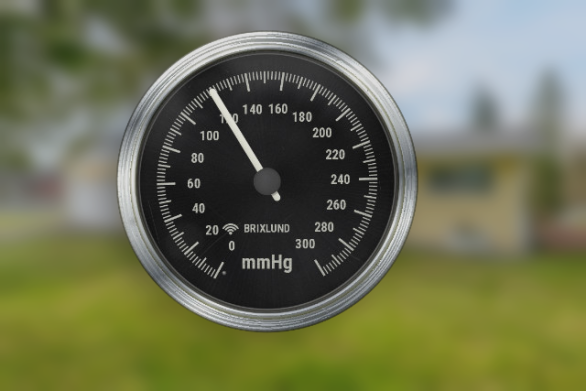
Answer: 120; mmHg
